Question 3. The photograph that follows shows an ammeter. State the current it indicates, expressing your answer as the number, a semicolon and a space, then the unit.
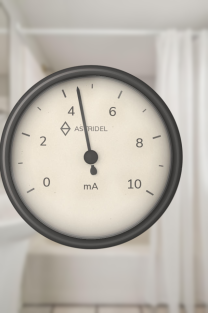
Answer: 4.5; mA
